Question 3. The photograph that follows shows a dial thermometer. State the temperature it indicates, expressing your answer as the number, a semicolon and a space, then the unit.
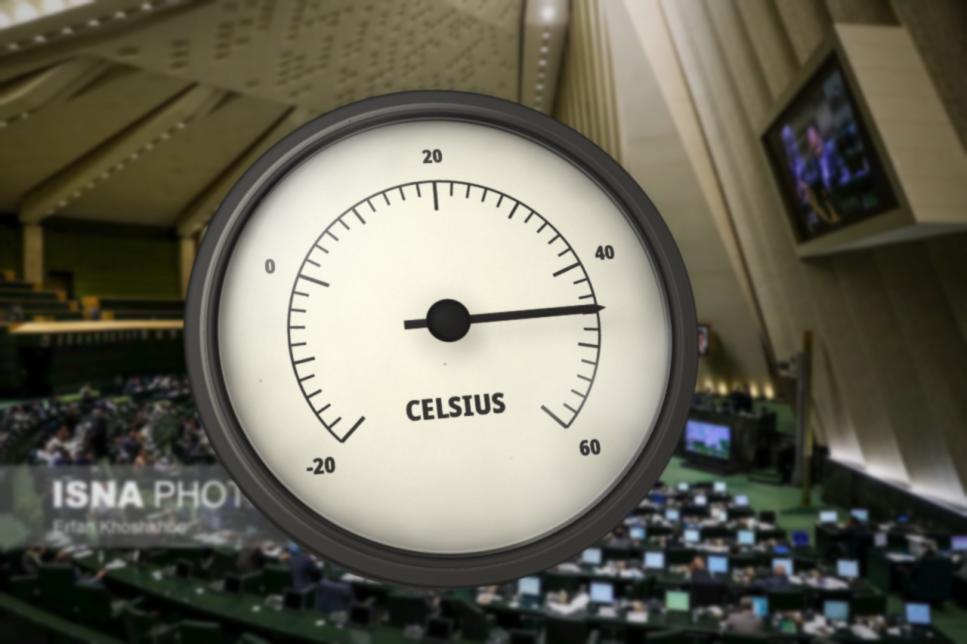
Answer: 46; °C
